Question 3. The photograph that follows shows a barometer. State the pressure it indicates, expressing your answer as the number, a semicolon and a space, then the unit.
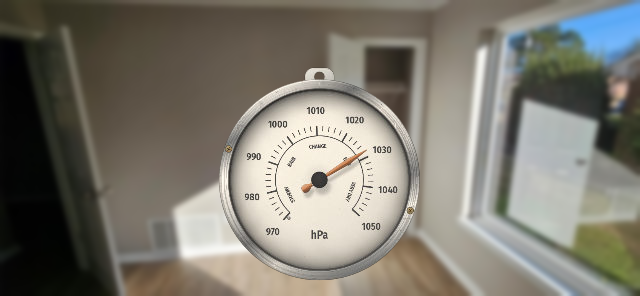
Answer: 1028; hPa
